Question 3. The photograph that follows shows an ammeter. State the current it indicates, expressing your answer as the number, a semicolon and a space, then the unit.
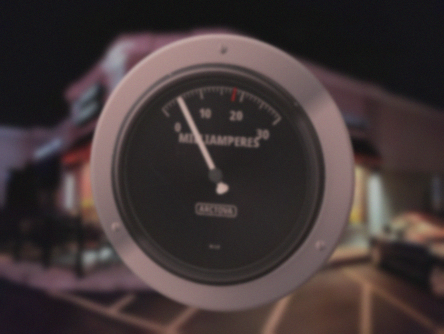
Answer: 5; mA
